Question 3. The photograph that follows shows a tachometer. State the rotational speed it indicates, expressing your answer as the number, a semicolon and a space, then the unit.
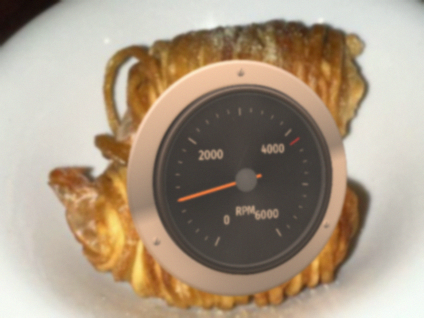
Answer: 1000; rpm
